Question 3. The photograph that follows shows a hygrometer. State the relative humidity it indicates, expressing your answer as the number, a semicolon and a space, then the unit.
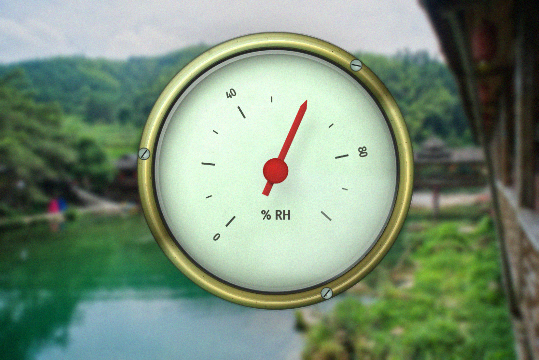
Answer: 60; %
